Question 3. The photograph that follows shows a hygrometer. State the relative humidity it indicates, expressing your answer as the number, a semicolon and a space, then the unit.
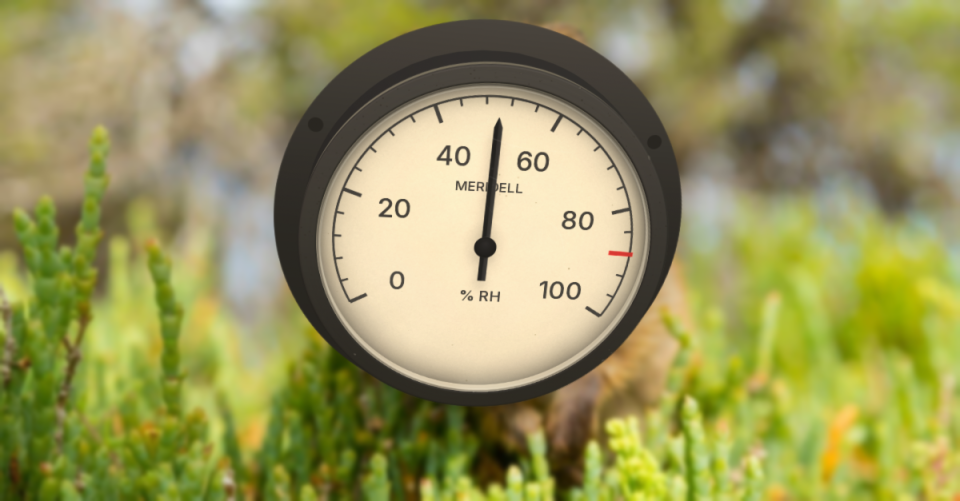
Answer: 50; %
